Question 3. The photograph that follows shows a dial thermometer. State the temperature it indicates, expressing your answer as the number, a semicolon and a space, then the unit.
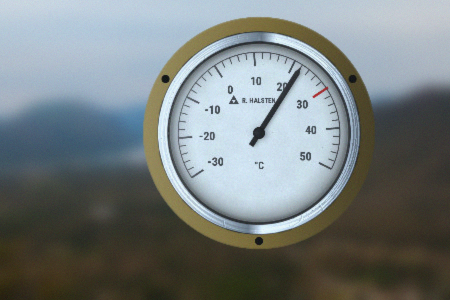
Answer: 22; °C
